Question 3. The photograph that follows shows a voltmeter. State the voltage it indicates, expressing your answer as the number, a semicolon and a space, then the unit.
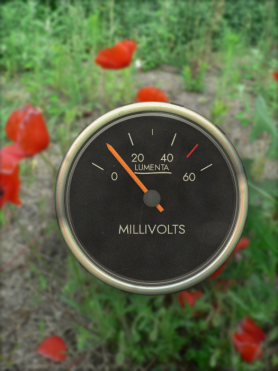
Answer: 10; mV
